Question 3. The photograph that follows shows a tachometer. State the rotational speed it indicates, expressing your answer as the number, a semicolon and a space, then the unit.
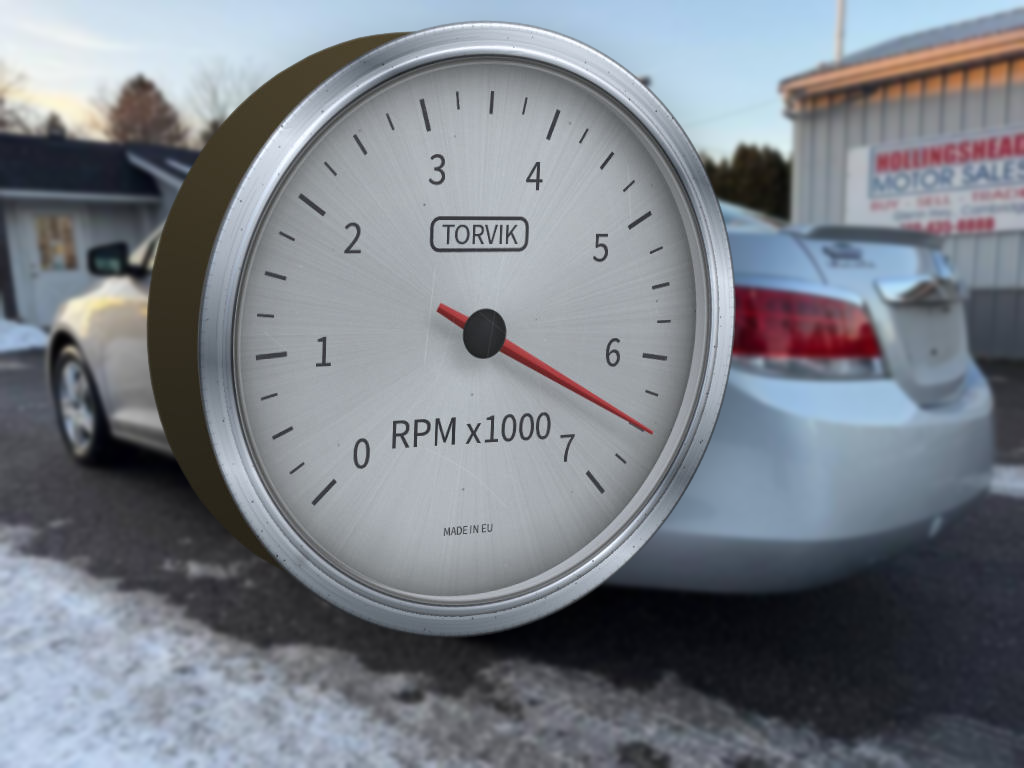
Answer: 6500; rpm
